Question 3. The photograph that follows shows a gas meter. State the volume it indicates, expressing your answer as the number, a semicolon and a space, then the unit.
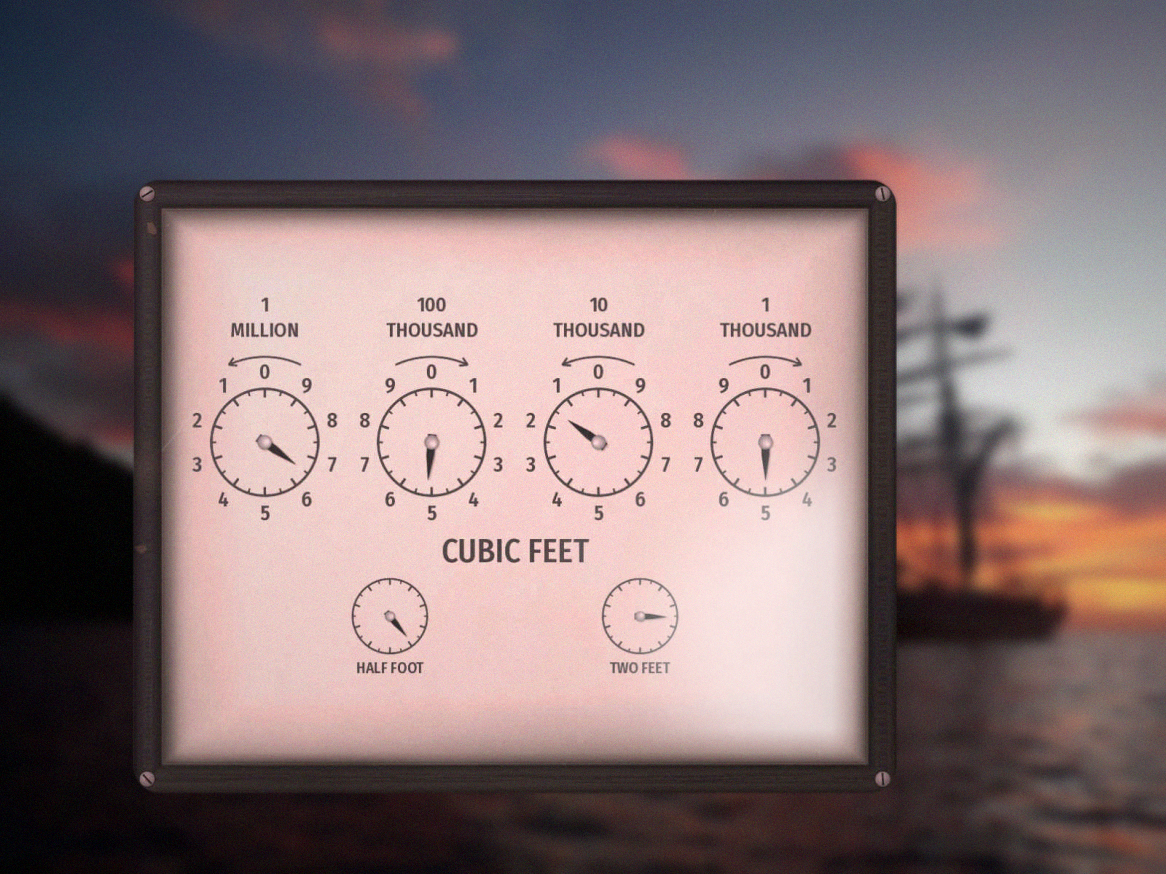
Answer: 651500; ft³
